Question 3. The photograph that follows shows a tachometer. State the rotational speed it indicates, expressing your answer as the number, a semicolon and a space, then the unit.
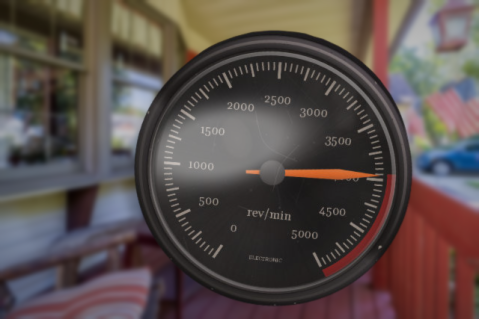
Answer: 3950; rpm
